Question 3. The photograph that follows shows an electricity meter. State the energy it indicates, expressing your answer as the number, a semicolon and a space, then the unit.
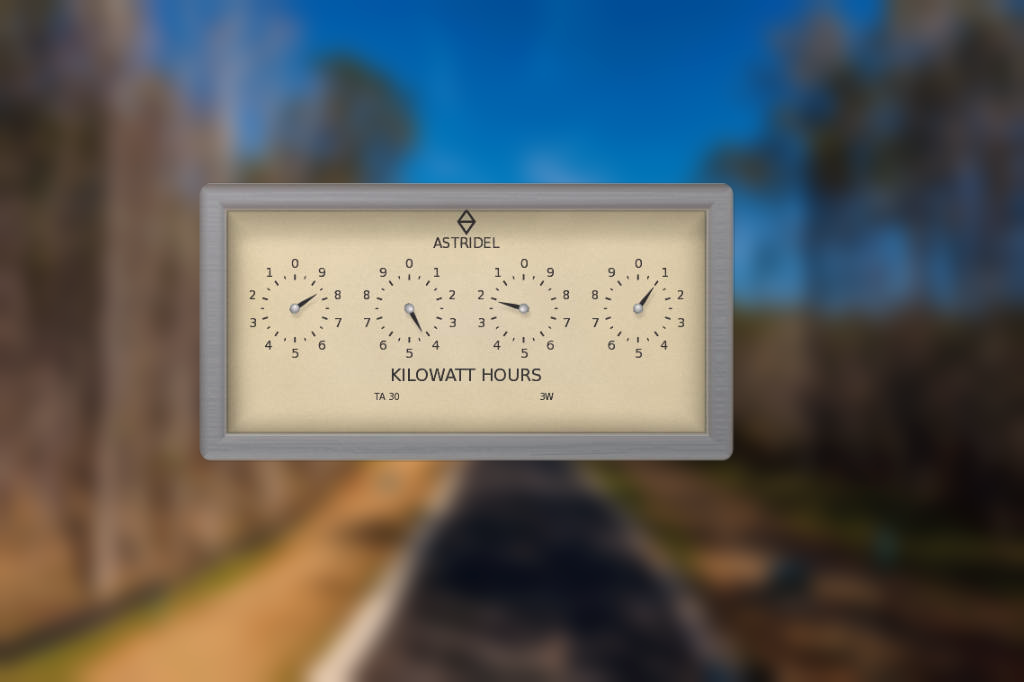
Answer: 8421; kWh
